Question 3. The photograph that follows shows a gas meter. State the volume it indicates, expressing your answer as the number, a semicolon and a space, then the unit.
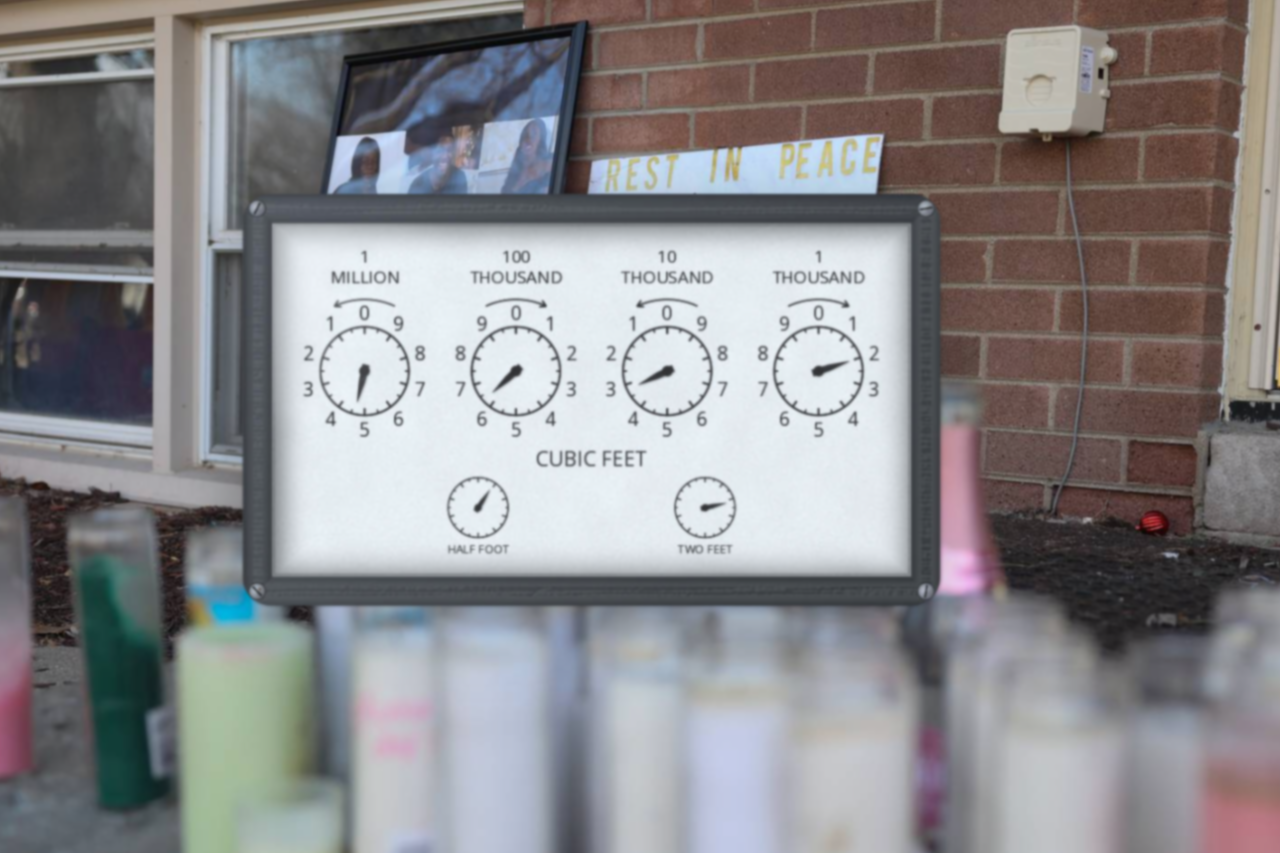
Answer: 463200; ft³
